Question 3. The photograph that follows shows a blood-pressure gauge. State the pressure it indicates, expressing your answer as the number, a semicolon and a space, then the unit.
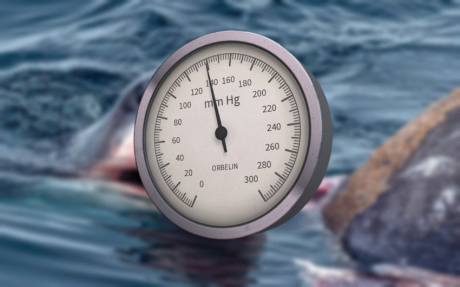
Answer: 140; mmHg
